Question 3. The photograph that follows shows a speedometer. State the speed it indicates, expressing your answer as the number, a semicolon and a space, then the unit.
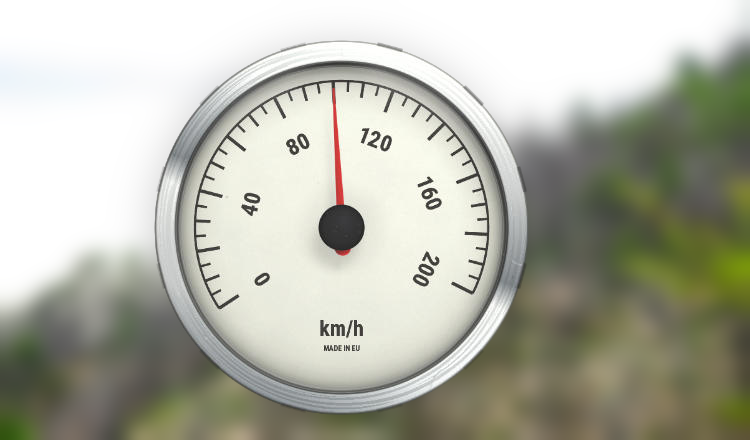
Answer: 100; km/h
